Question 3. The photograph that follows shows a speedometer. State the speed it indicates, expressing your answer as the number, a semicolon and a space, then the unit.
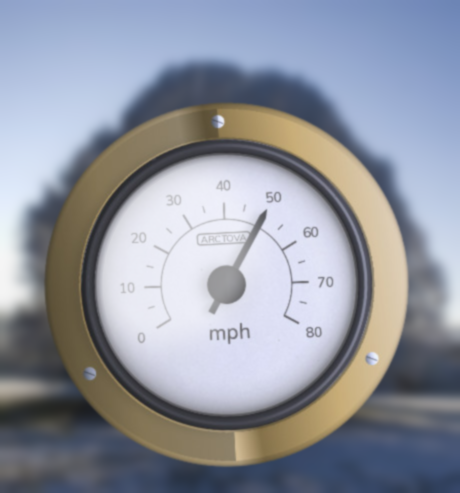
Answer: 50; mph
